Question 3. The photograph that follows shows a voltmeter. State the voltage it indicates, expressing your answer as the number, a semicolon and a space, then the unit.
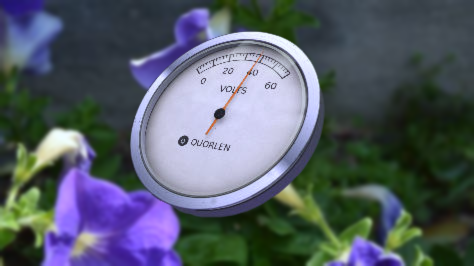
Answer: 40; V
